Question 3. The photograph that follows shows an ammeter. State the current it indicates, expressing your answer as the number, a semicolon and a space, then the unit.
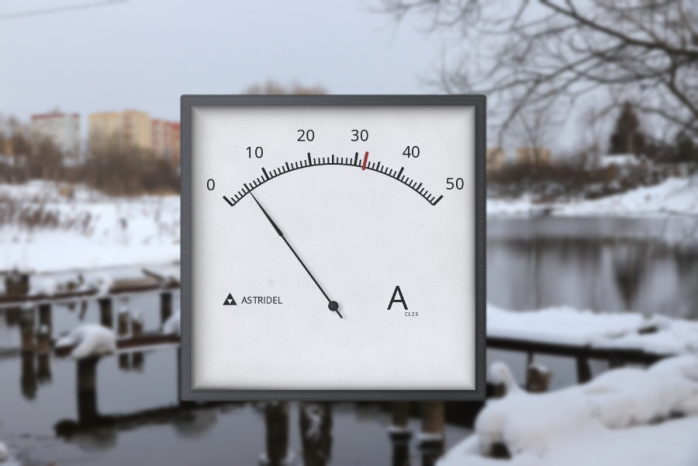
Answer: 5; A
